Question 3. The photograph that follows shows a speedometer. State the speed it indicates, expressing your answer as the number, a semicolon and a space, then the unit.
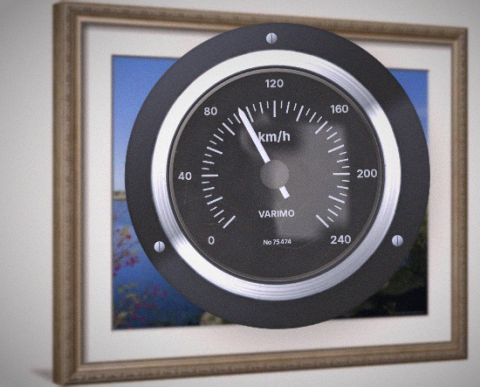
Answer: 95; km/h
